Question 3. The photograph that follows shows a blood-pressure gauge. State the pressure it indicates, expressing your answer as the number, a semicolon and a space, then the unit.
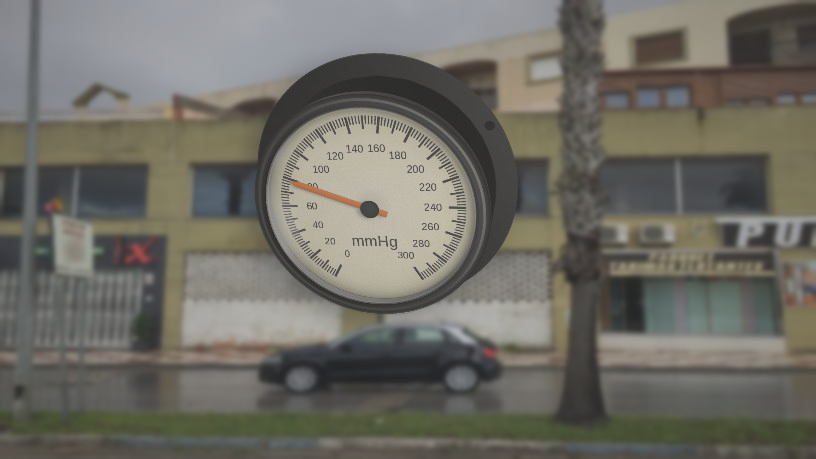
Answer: 80; mmHg
